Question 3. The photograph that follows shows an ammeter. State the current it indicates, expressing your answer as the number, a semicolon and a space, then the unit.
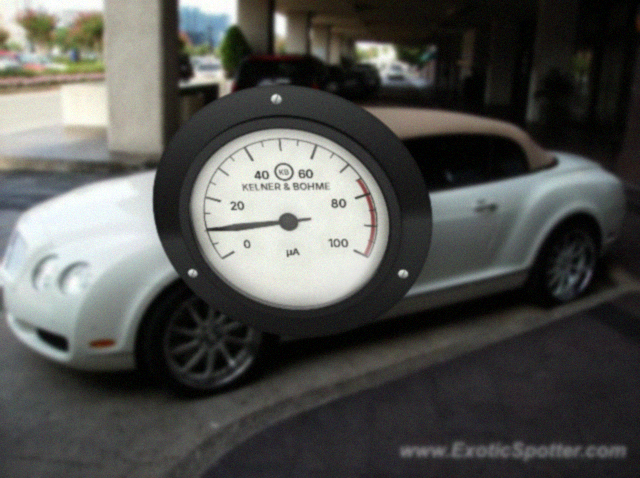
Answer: 10; µA
